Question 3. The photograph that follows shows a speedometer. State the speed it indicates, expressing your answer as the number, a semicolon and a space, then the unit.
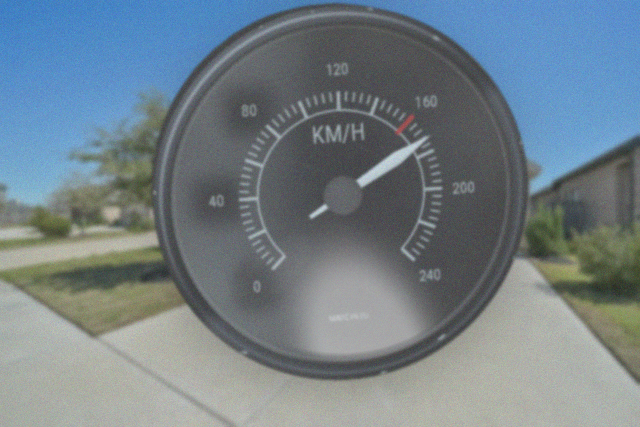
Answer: 172; km/h
